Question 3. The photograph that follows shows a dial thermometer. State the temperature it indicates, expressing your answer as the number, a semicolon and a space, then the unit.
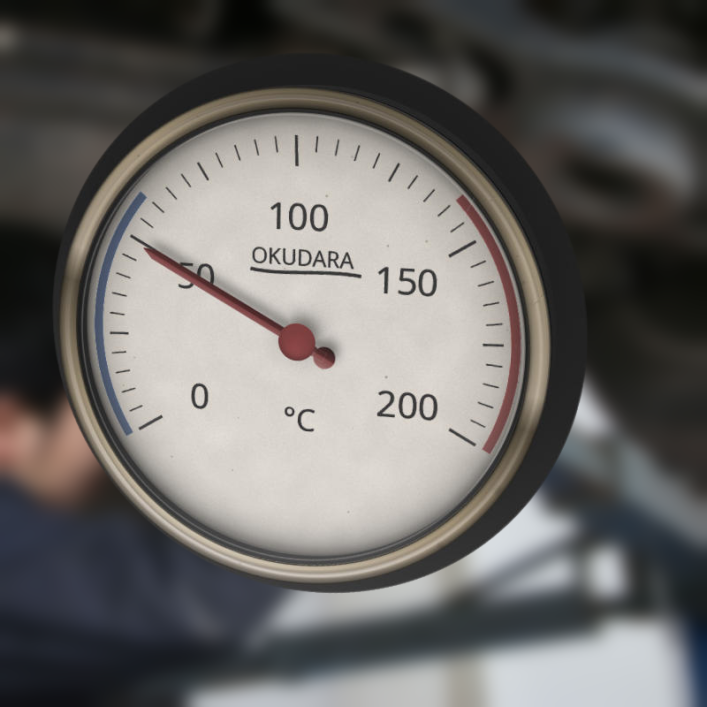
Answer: 50; °C
